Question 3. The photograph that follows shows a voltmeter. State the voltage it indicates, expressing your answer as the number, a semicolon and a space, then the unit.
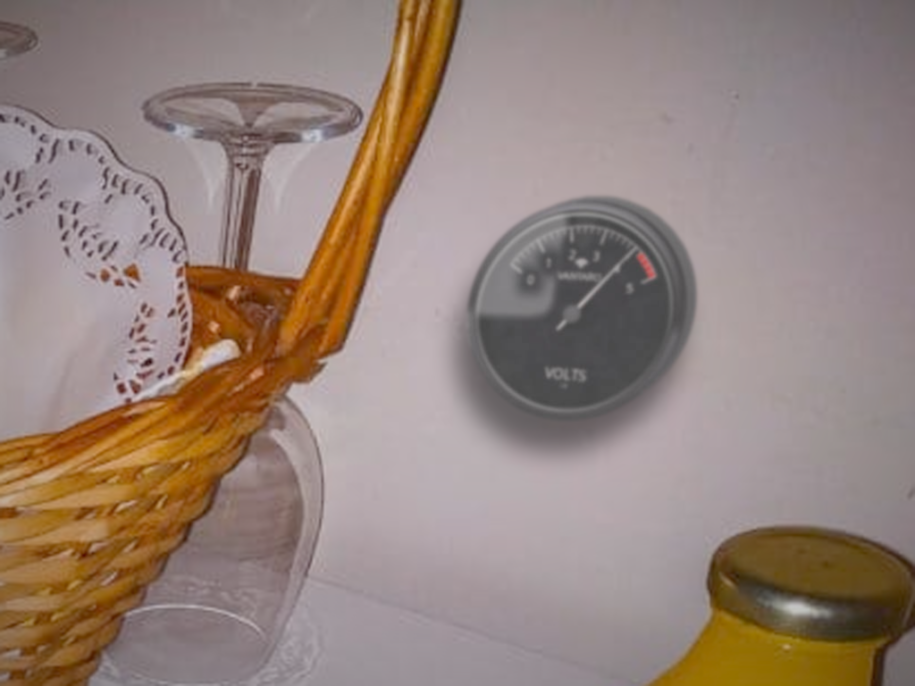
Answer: 4; V
